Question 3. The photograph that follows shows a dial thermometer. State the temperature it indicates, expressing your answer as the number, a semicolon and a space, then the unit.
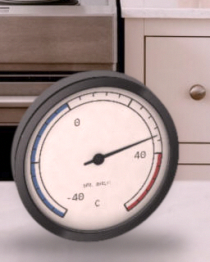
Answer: 34; °C
